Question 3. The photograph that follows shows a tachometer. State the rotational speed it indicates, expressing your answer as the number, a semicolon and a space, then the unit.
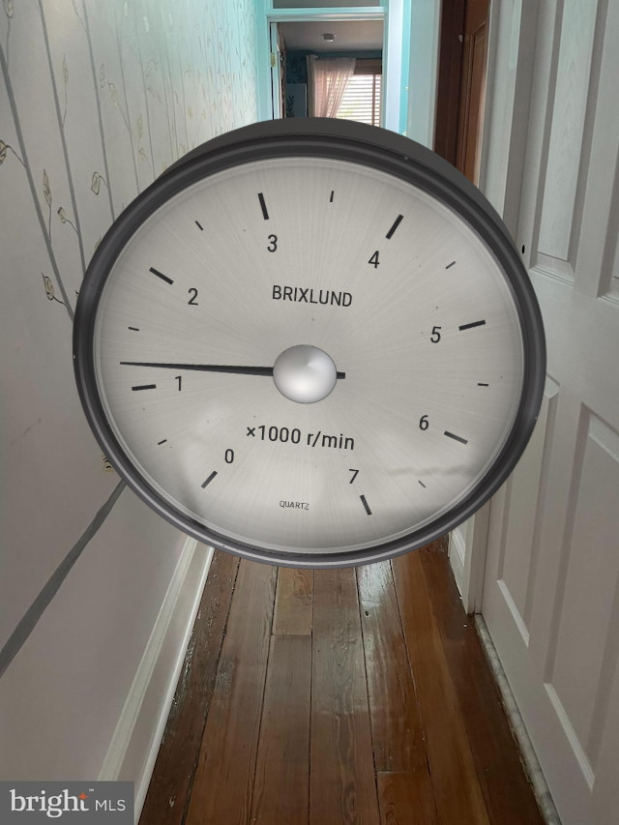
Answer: 1250; rpm
